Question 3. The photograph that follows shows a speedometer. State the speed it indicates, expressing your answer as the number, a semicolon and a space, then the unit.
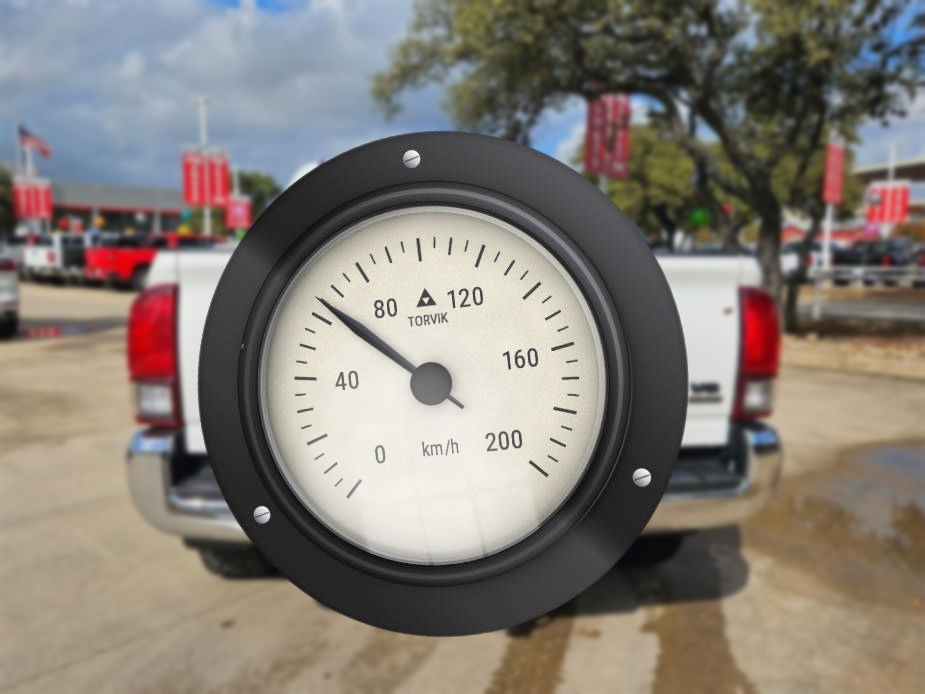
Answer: 65; km/h
